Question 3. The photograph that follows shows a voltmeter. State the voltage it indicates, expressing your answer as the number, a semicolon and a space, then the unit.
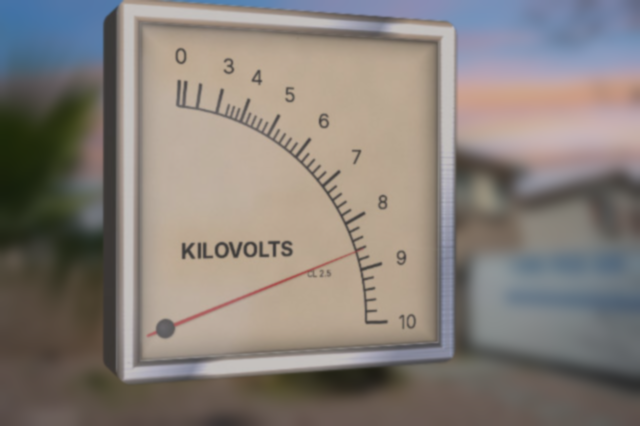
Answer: 8.6; kV
